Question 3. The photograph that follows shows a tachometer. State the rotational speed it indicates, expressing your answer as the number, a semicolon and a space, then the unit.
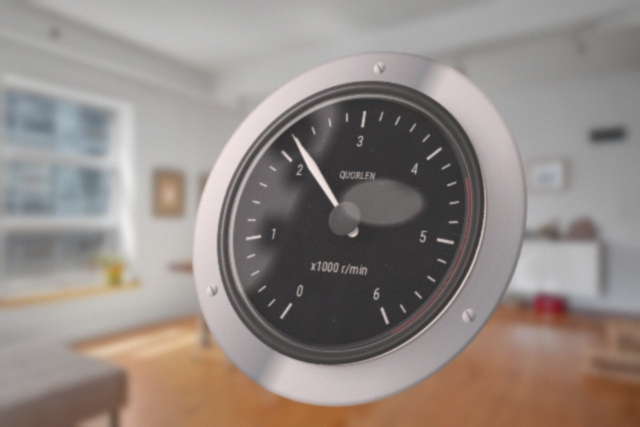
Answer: 2200; rpm
